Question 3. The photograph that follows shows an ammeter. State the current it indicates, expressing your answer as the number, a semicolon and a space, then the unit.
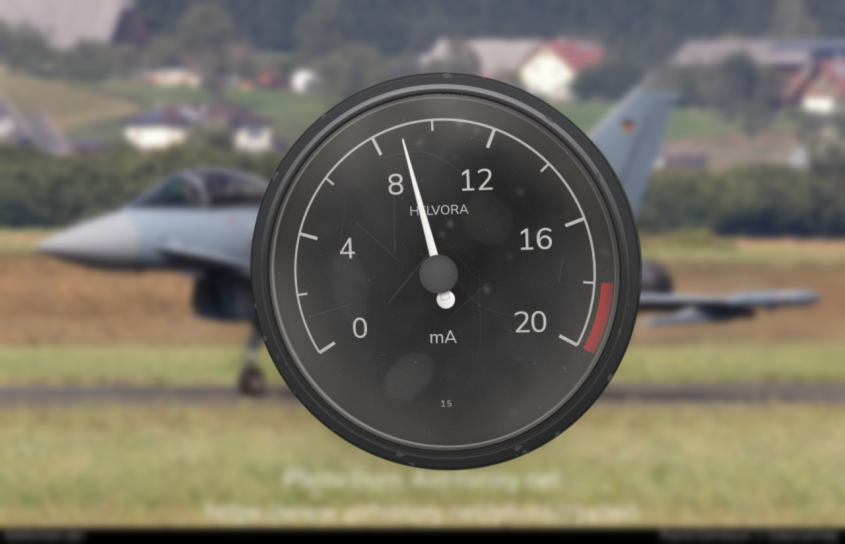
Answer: 9; mA
